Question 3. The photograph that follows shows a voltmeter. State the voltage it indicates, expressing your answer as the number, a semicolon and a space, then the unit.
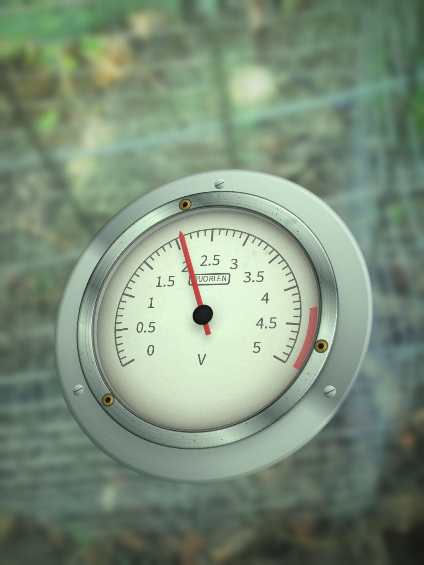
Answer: 2.1; V
